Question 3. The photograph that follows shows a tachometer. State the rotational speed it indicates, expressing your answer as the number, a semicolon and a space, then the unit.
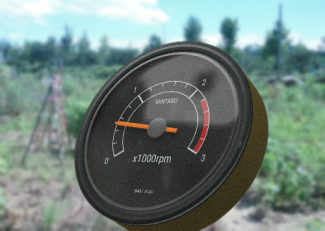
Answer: 500; rpm
